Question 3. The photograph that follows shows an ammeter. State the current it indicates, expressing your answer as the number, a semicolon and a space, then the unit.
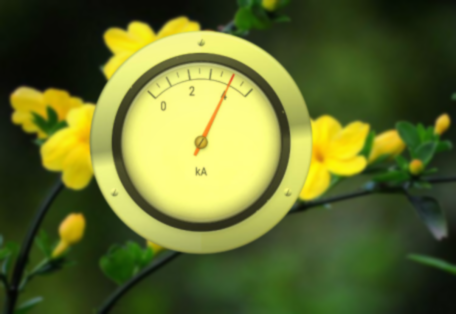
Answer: 4; kA
